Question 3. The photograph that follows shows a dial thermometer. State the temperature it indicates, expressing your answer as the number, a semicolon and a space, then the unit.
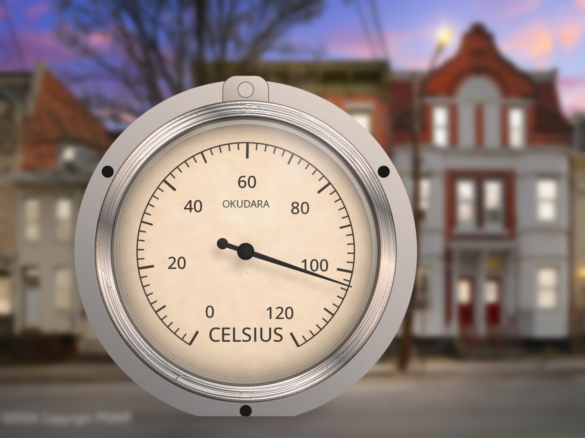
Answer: 103; °C
